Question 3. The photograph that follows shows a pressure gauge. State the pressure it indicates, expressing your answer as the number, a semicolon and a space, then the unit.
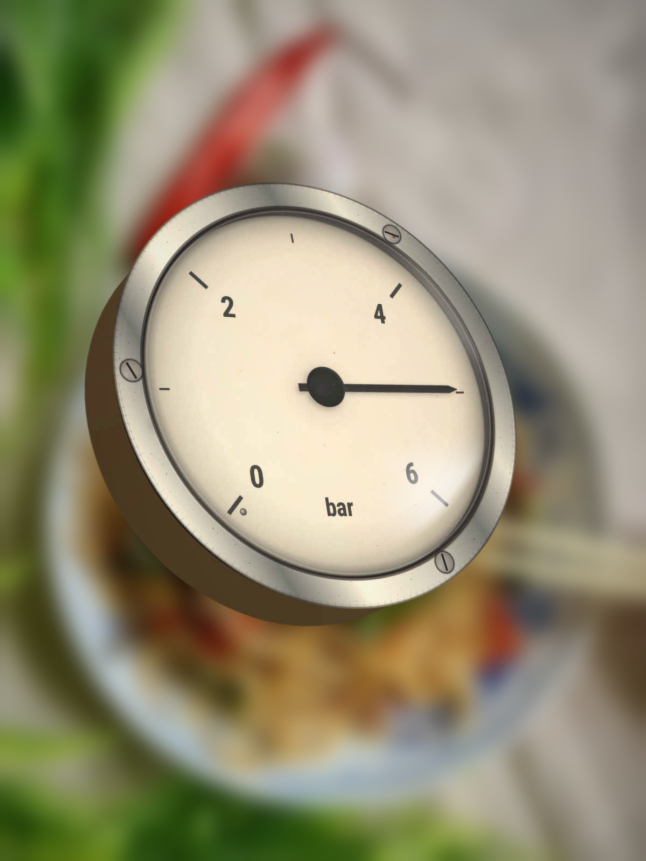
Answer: 5; bar
